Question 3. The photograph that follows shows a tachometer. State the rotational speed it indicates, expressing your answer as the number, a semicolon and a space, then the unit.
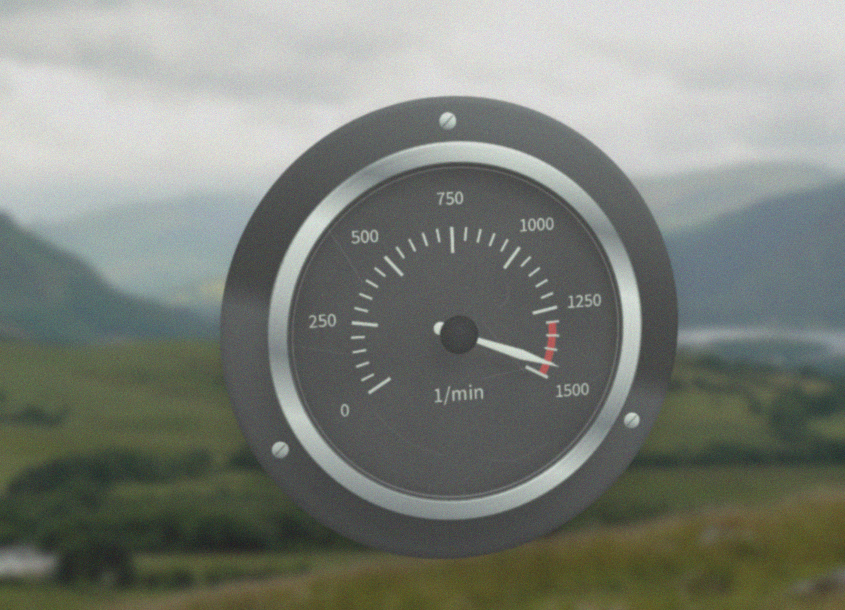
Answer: 1450; rpm
